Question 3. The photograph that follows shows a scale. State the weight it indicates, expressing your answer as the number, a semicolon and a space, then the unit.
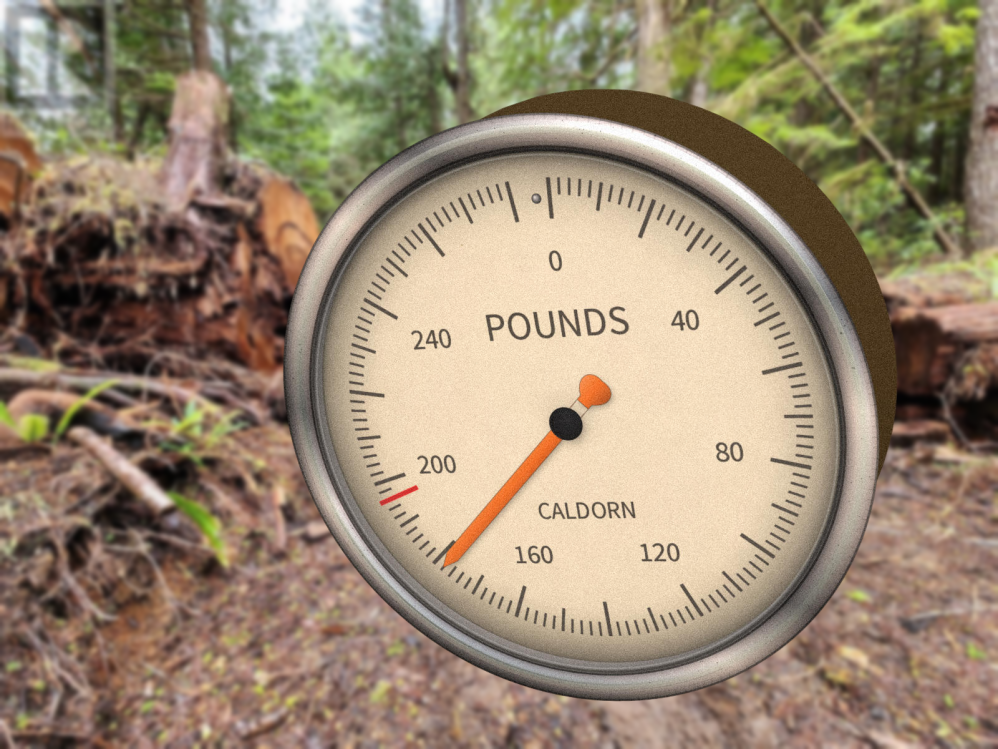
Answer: 178; lb
